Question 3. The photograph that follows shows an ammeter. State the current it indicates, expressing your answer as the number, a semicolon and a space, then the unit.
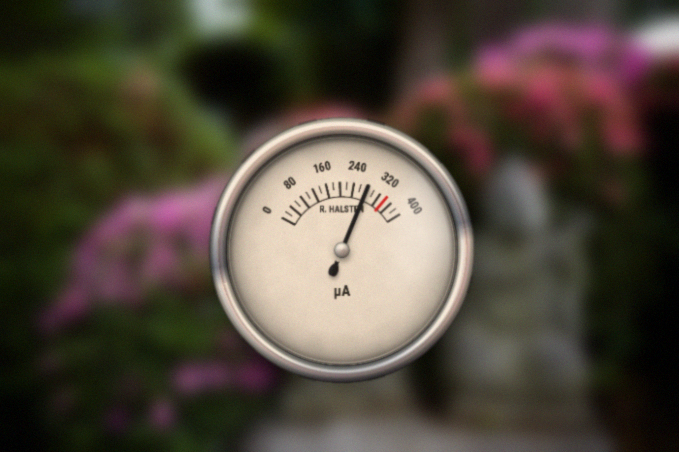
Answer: 280; µA
